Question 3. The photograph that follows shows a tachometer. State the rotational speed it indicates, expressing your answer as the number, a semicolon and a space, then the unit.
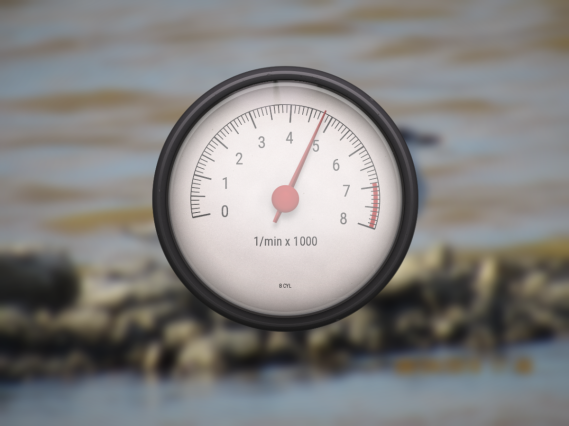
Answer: 4800; rpm
